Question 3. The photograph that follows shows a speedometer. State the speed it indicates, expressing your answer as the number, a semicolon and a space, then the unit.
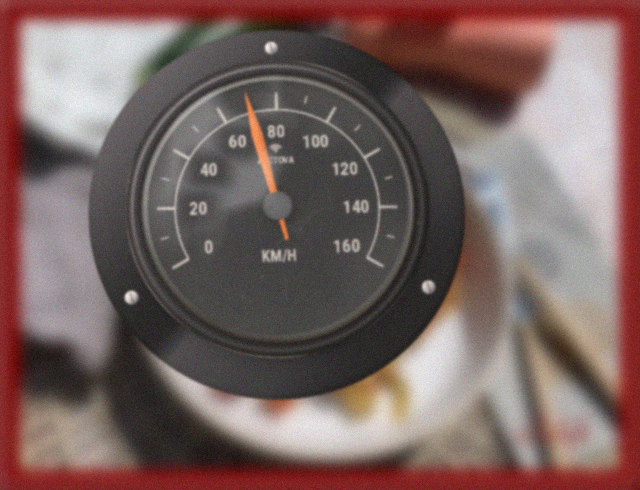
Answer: 70; km/h
